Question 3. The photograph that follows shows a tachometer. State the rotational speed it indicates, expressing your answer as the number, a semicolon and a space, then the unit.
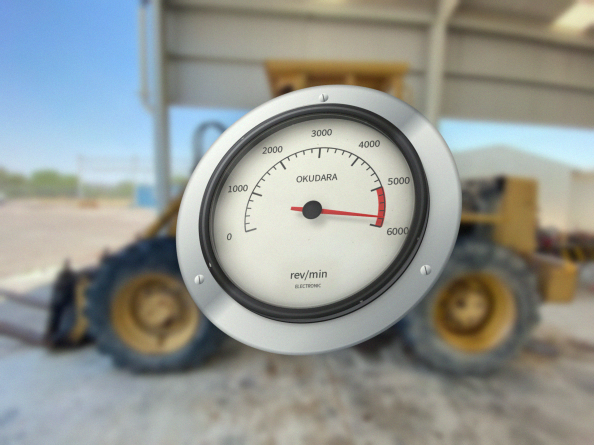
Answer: 5800; rpm
